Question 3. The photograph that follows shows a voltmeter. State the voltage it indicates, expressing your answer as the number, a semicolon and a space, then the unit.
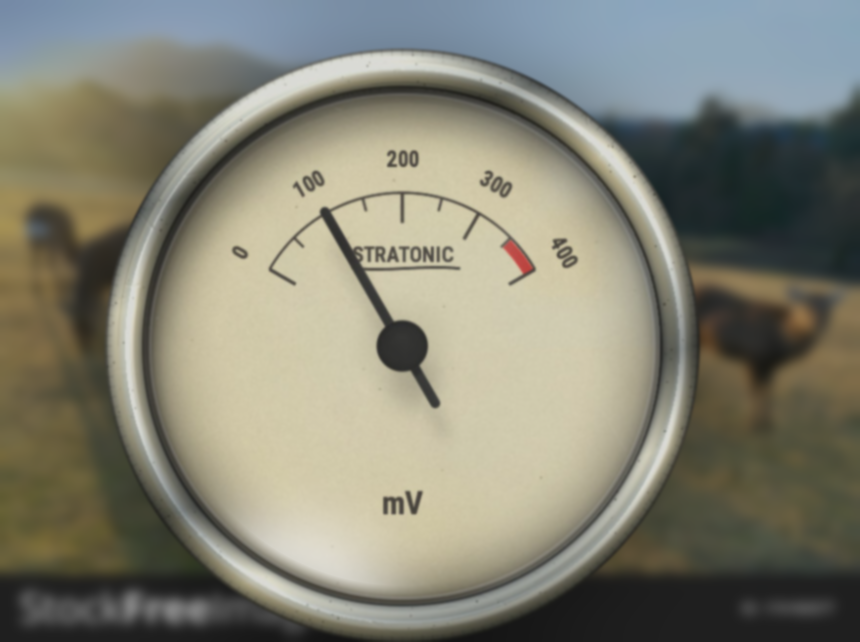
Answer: 100; mV
